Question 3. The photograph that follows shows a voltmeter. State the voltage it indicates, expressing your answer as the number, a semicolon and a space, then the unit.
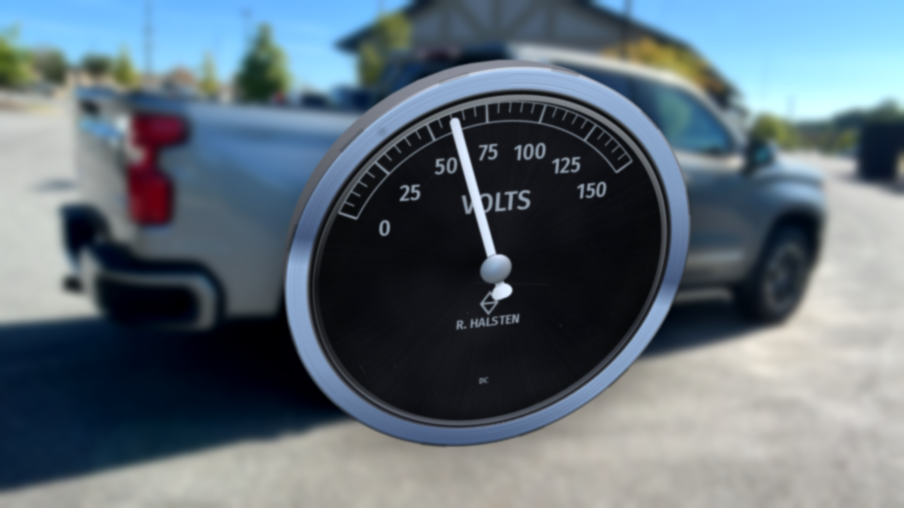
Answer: 60; V
